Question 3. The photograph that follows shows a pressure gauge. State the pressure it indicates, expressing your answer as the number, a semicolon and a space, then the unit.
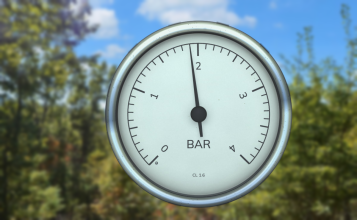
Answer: 1.9; bar
